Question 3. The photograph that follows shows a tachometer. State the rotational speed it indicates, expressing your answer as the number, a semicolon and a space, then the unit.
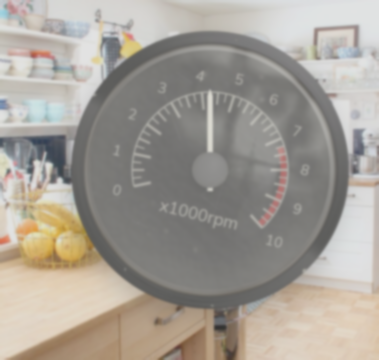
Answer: 4250; rpm
